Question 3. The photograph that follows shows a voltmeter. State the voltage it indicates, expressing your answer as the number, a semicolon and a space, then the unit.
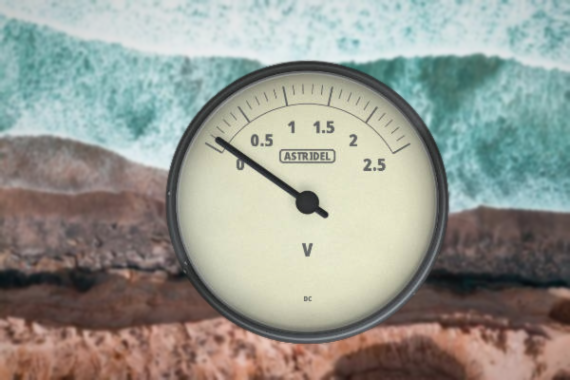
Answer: 0.1; V
